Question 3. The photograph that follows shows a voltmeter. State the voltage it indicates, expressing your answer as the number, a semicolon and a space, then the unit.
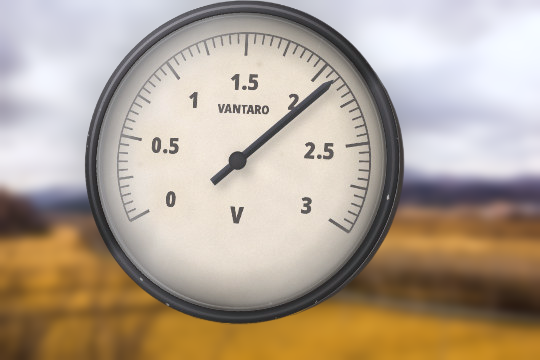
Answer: 2.1; V
